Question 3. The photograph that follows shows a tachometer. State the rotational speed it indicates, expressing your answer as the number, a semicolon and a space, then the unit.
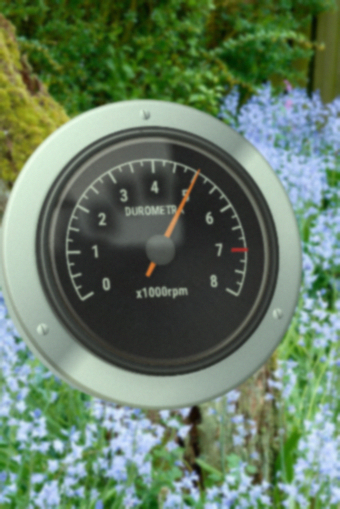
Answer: 5000; rpm
